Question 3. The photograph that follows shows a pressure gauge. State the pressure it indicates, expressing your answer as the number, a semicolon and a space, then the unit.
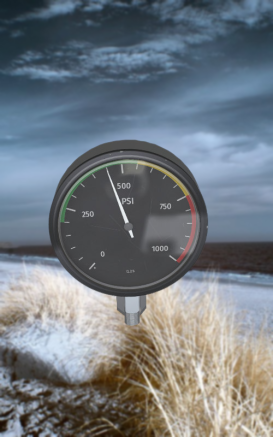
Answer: 450; psi
